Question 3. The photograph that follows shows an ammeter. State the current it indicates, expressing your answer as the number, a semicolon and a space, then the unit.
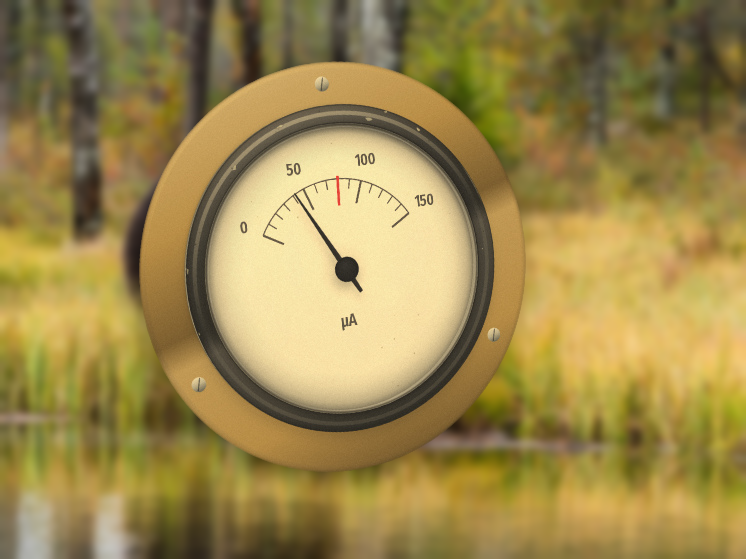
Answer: 40; µA
